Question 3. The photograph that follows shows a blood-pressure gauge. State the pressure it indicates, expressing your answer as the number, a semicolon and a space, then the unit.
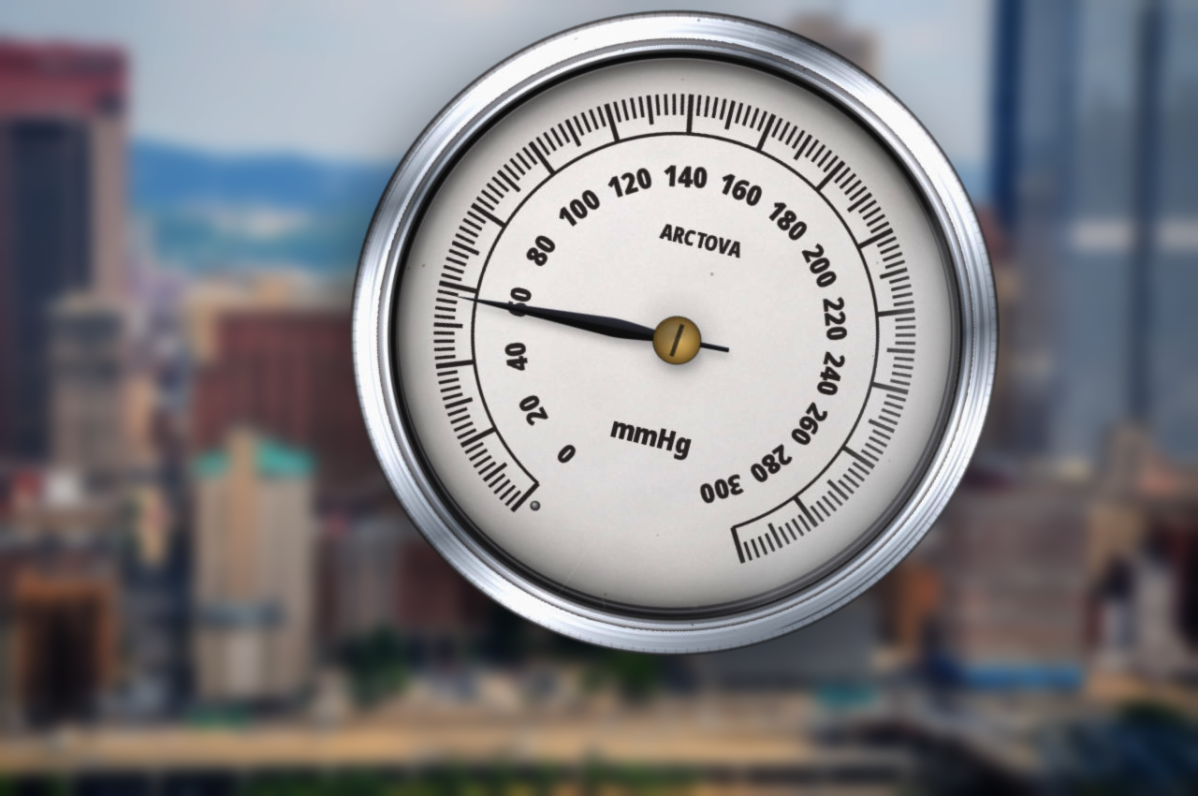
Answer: 58; mmHg
